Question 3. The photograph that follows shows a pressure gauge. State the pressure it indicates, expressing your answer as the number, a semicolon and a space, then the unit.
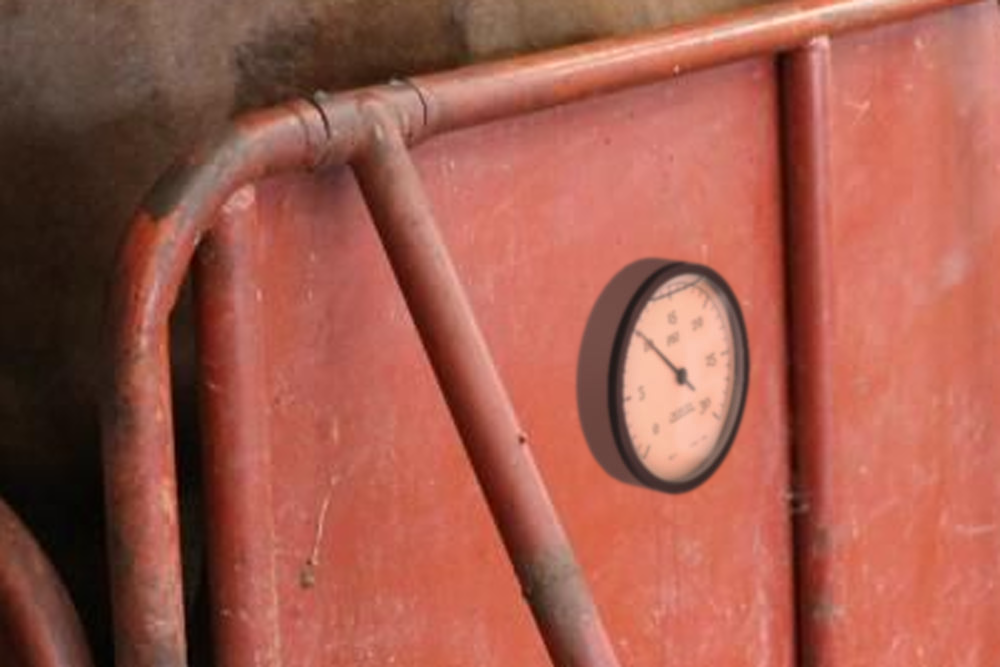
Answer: 10; psi
